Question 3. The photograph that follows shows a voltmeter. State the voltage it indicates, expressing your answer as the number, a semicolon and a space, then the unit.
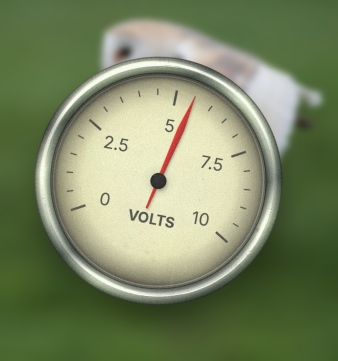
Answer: 5.5; V
